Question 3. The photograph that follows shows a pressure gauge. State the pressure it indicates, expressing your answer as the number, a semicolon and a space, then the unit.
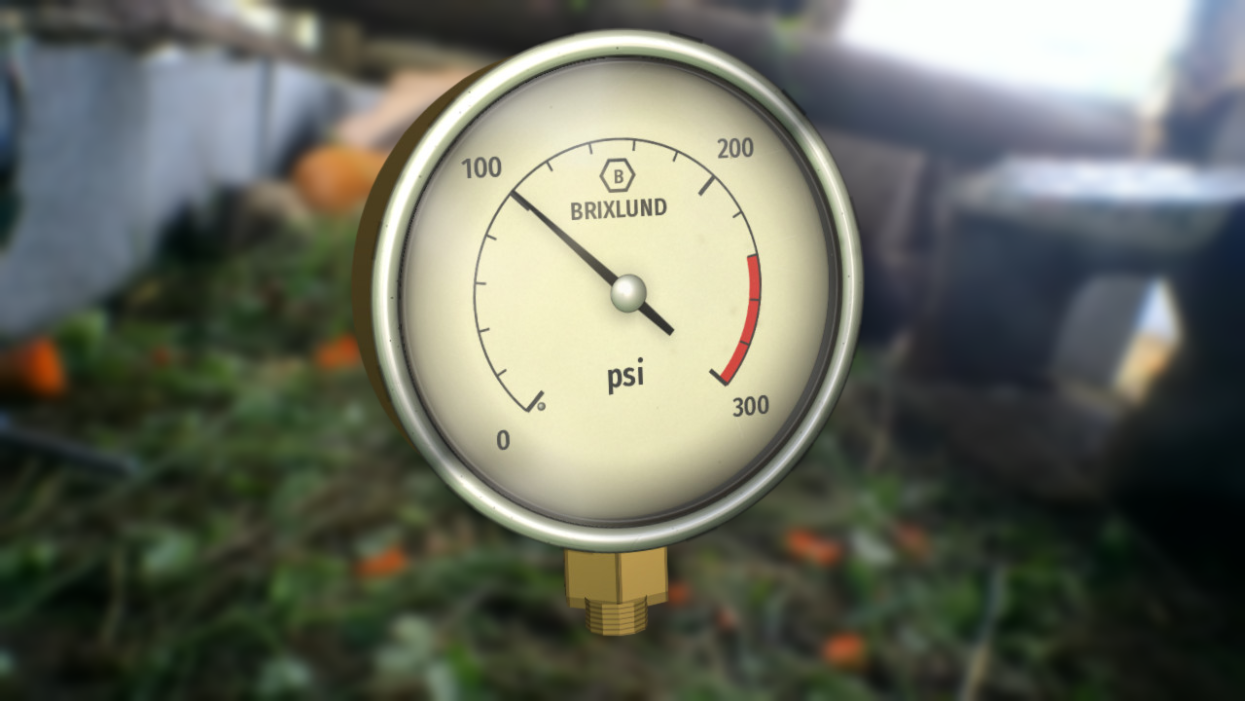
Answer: 100; psi
